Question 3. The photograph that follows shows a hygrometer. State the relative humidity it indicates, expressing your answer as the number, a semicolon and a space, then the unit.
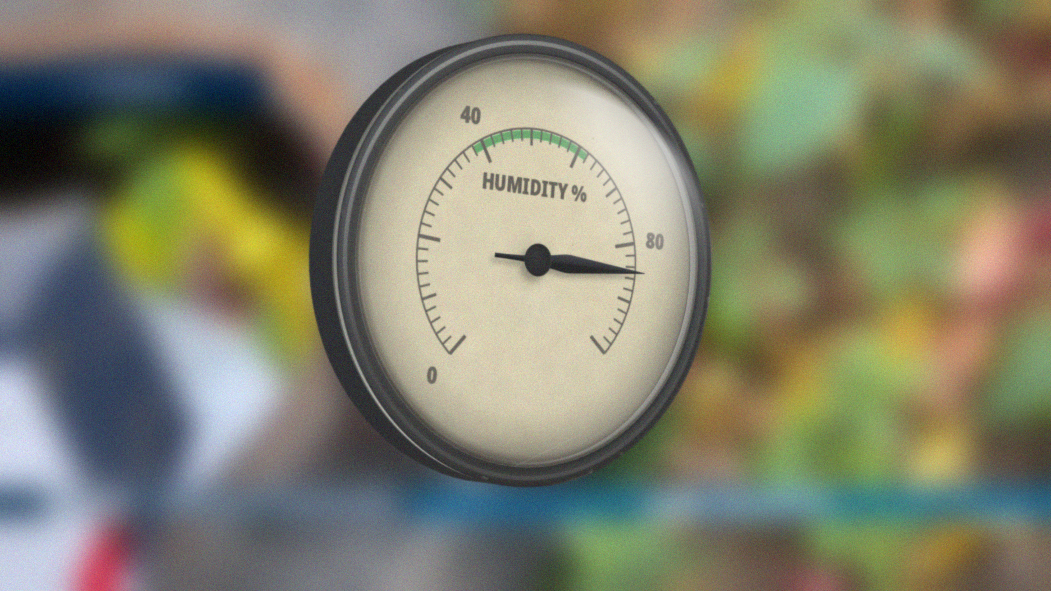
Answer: 85; %
